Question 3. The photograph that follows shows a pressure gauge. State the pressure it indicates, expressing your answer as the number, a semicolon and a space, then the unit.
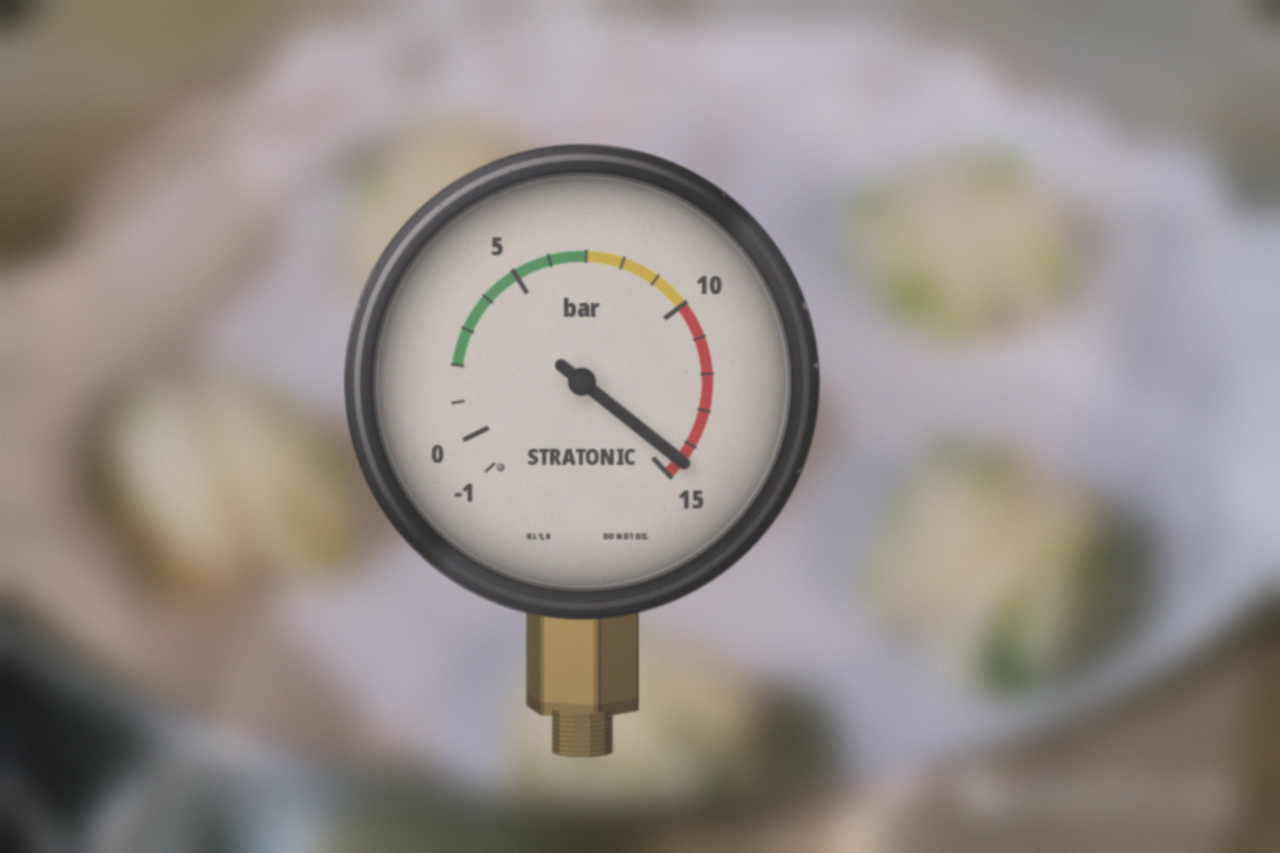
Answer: 14.5; bar
